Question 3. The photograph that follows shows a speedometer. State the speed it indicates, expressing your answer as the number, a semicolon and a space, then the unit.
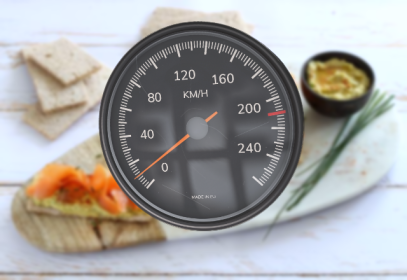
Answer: 10; km/h
